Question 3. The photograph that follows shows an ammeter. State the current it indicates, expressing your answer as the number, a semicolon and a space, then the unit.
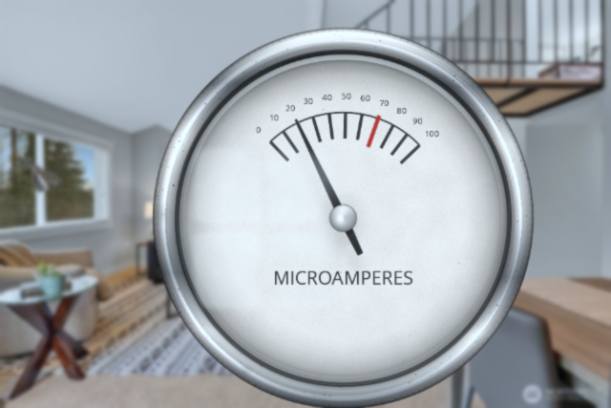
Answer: 20; µA
